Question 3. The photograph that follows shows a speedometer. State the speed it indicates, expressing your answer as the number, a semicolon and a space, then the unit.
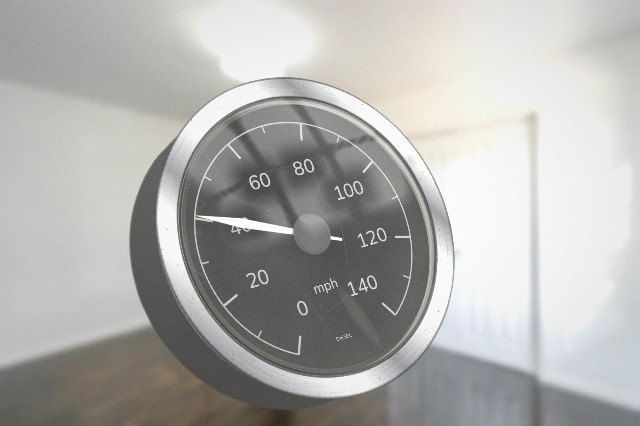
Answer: 40; mph
